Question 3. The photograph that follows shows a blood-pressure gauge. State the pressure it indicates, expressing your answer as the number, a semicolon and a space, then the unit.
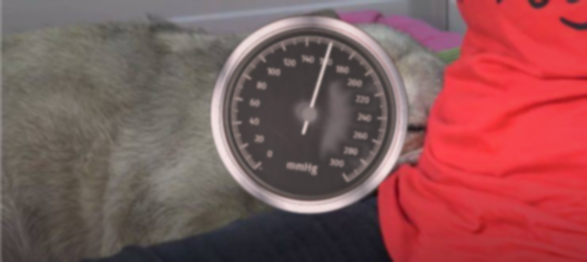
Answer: 160; mmHg
